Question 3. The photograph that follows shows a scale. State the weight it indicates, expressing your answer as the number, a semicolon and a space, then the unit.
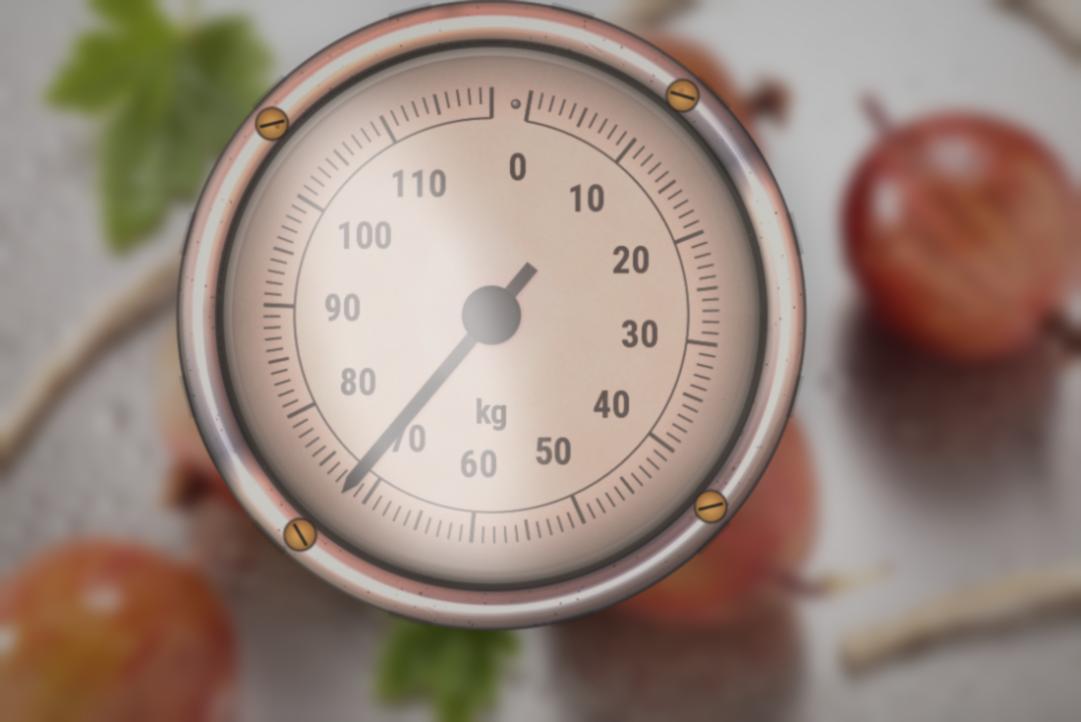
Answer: 72; kg
